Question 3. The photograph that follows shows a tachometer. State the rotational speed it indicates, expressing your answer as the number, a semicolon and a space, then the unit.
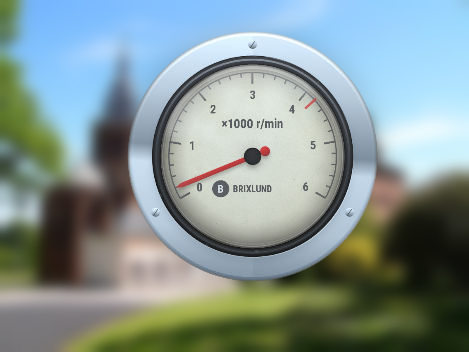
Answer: 200; rpm
